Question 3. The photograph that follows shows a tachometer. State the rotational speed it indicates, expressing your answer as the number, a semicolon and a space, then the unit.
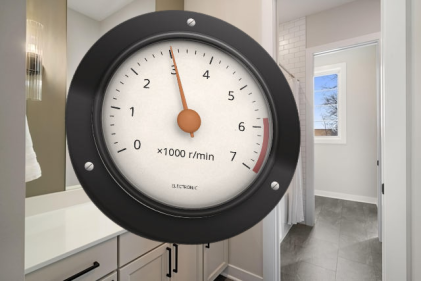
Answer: 3000; rpm
